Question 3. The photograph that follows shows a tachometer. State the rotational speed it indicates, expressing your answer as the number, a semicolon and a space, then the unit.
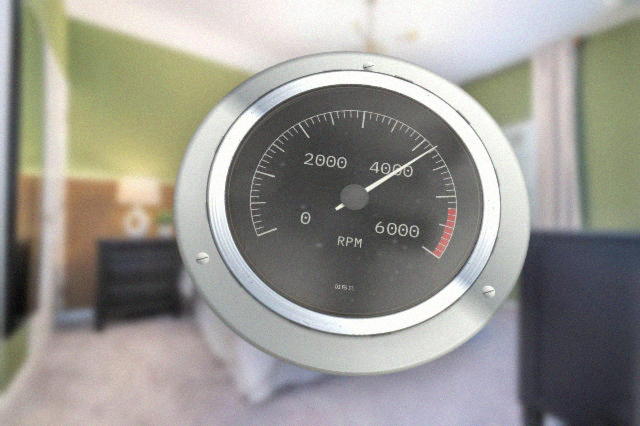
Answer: 4200; rpm
